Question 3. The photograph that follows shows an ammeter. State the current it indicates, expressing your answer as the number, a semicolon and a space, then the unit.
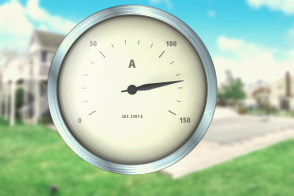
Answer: 125; A
